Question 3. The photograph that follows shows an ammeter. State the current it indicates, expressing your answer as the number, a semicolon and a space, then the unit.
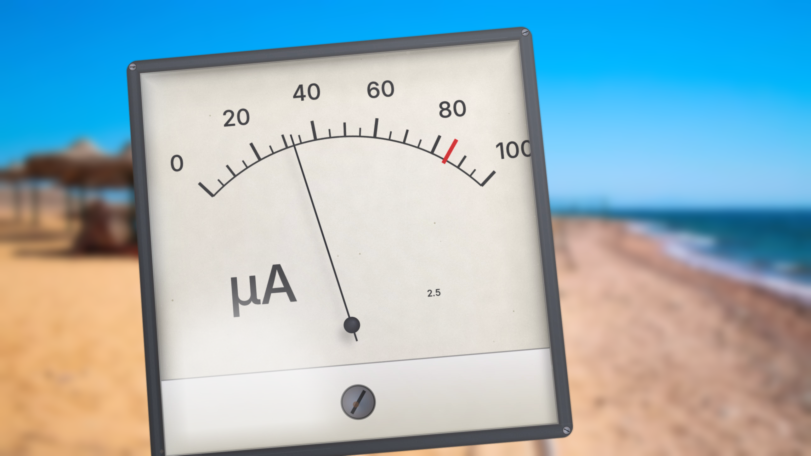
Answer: 32.5; µA
